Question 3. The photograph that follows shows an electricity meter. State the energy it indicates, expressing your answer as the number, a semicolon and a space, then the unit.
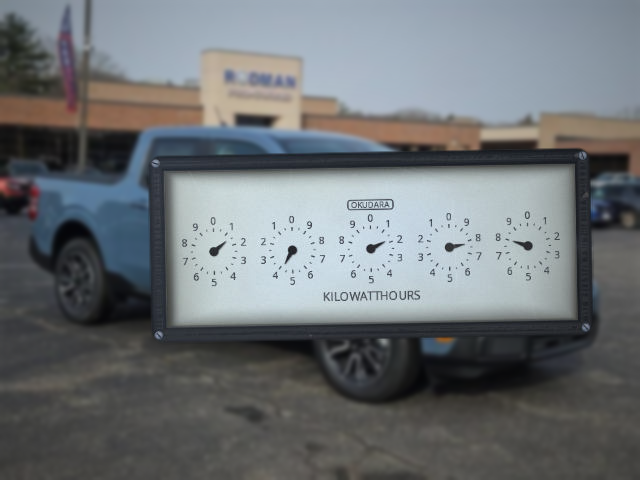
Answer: 14178; kWh
